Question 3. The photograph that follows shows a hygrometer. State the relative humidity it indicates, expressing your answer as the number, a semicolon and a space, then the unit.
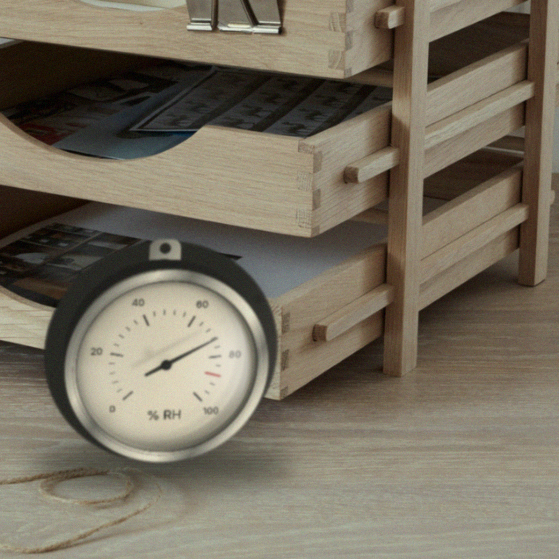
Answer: 72; %
